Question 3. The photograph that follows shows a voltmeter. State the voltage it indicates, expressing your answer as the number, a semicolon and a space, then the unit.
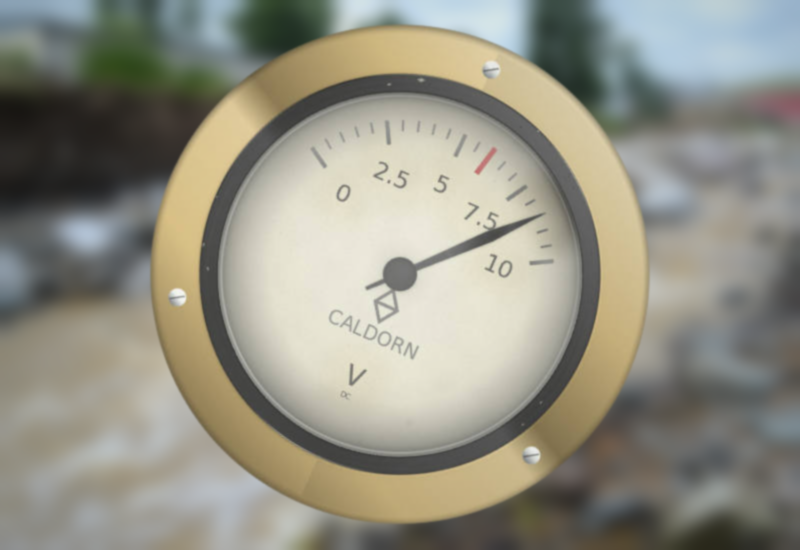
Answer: 8.5; V
